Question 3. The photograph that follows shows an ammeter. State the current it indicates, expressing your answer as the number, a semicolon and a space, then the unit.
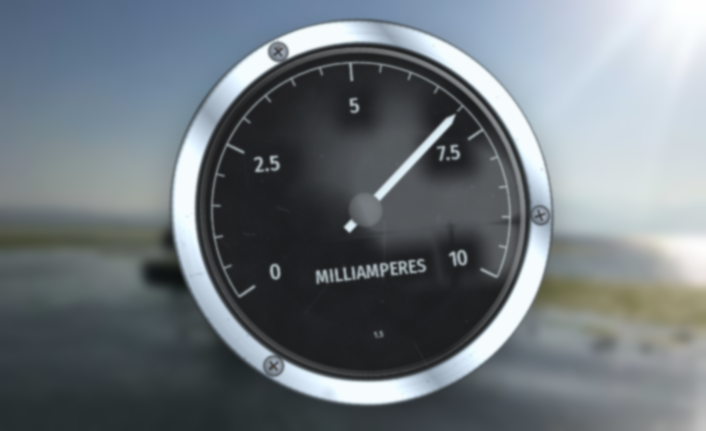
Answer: 7; mA
